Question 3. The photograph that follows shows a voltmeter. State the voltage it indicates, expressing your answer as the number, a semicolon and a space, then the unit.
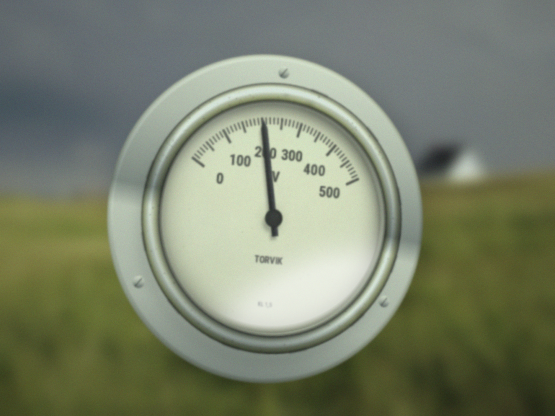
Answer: 200; V
